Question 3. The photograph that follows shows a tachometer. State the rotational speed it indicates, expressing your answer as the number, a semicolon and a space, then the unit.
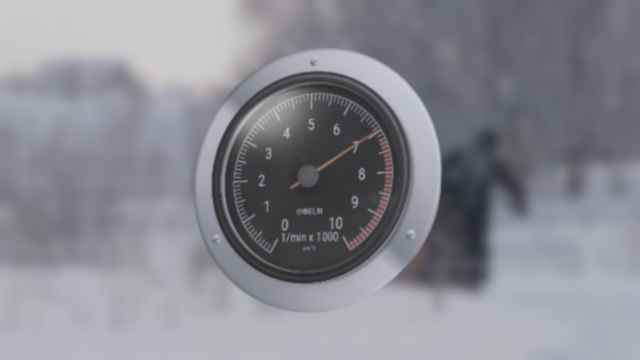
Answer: 7000; rpm
